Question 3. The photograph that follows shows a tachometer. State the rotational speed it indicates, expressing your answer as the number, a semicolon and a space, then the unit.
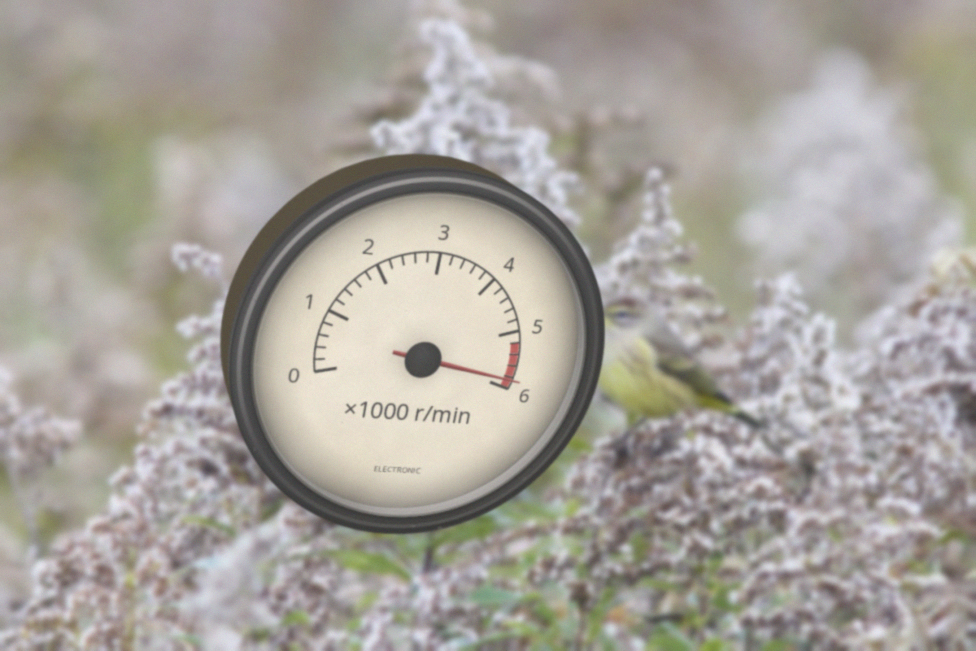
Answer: 5800; rpm
